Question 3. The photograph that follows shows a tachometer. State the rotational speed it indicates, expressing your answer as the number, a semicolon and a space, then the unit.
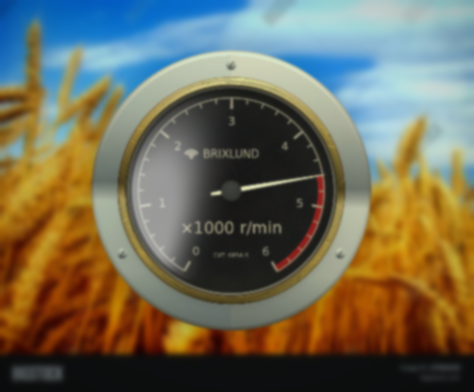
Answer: 4600; rpm
